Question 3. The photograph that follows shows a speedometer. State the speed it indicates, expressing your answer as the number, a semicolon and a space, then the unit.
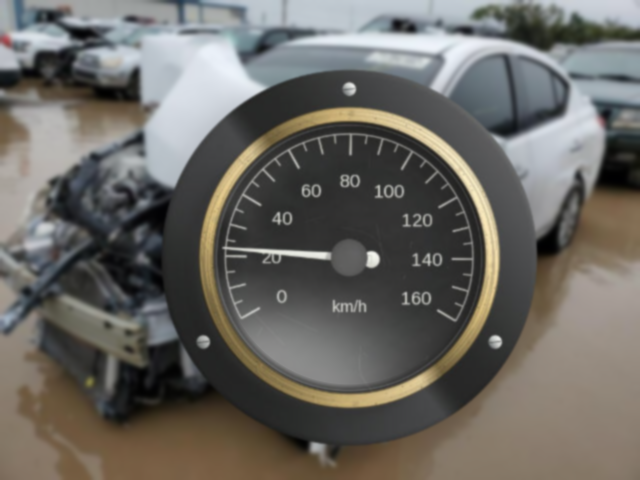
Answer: 22.5; km/h
